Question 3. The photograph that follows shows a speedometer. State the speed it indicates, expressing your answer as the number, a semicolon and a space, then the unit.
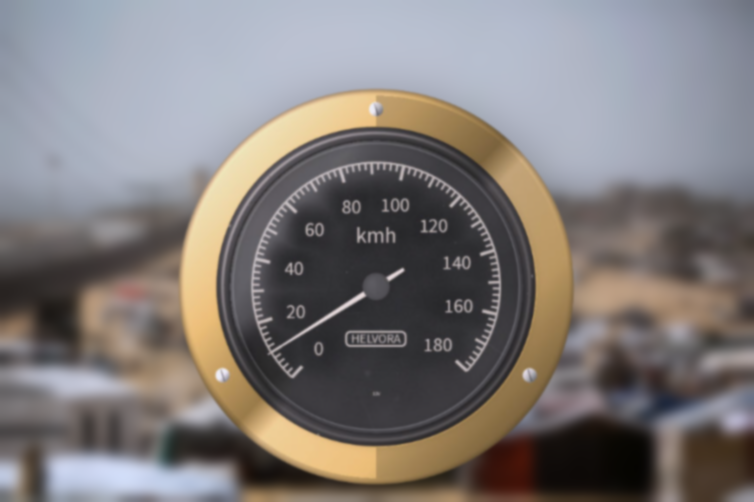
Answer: 10; km/h
